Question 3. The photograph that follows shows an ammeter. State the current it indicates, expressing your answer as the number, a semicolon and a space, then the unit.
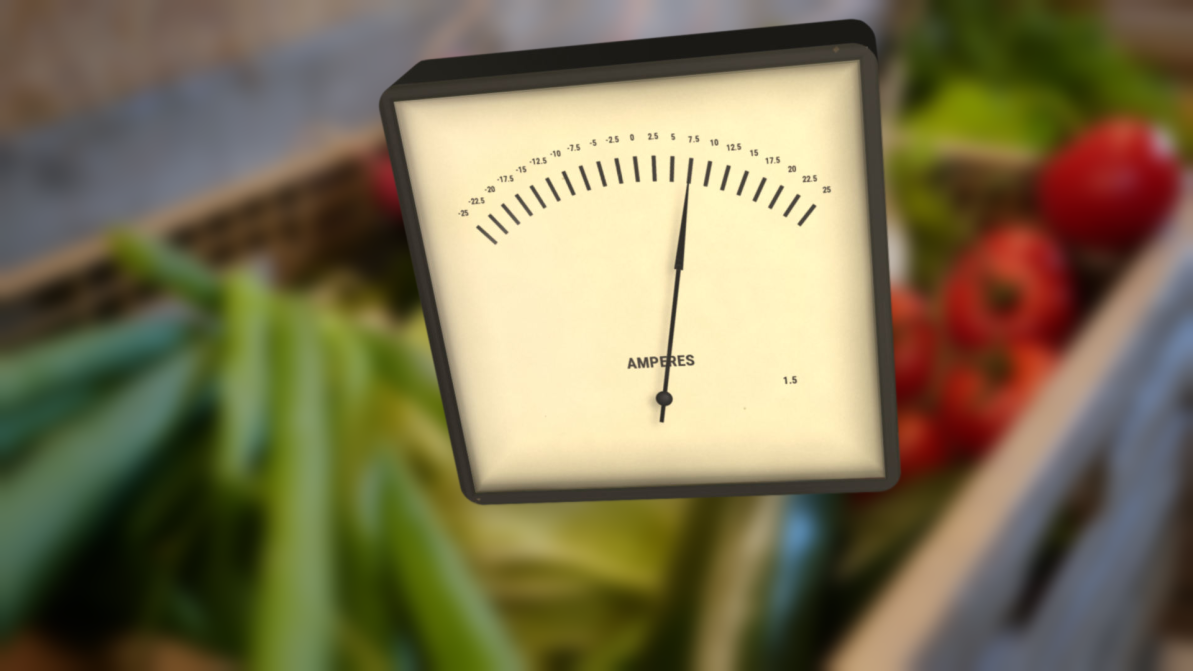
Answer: 7.5; A
